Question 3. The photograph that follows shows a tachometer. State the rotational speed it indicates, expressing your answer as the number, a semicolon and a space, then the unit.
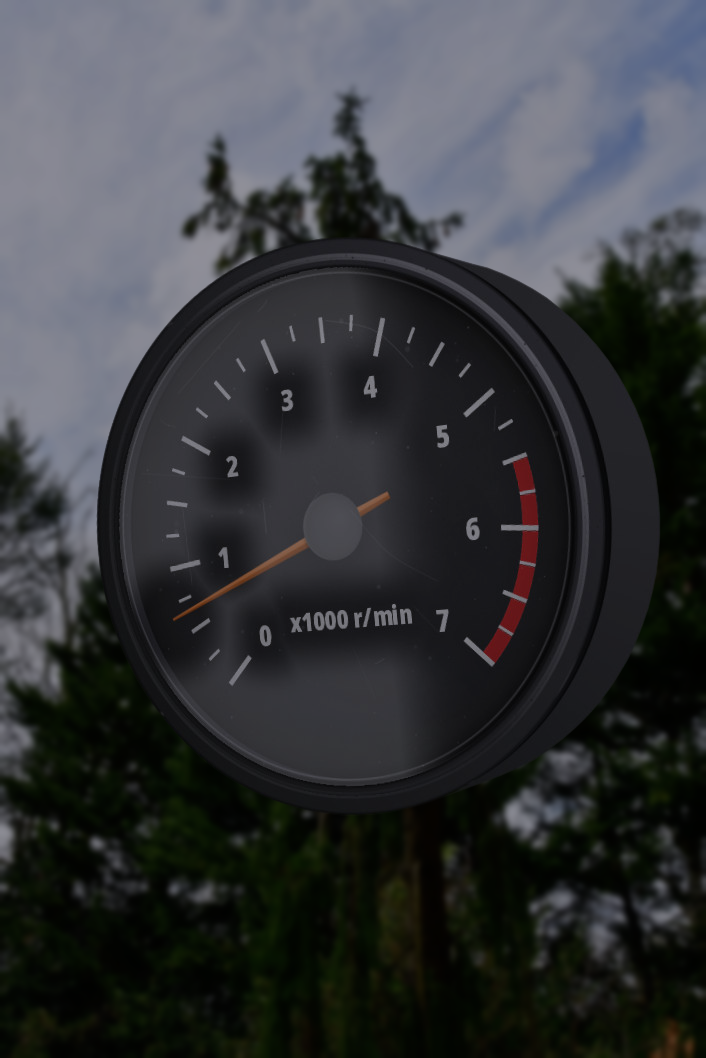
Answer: 625; rpm
